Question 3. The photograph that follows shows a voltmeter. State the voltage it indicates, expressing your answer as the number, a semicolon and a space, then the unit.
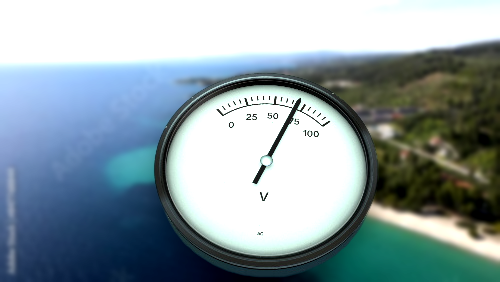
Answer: 70; V
